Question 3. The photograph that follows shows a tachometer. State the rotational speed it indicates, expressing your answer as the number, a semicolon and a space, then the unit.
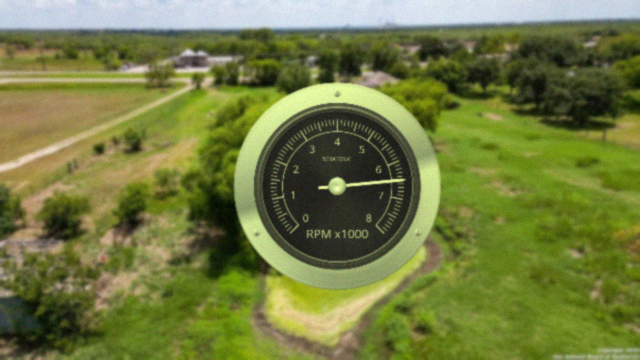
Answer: 6500; rpm
